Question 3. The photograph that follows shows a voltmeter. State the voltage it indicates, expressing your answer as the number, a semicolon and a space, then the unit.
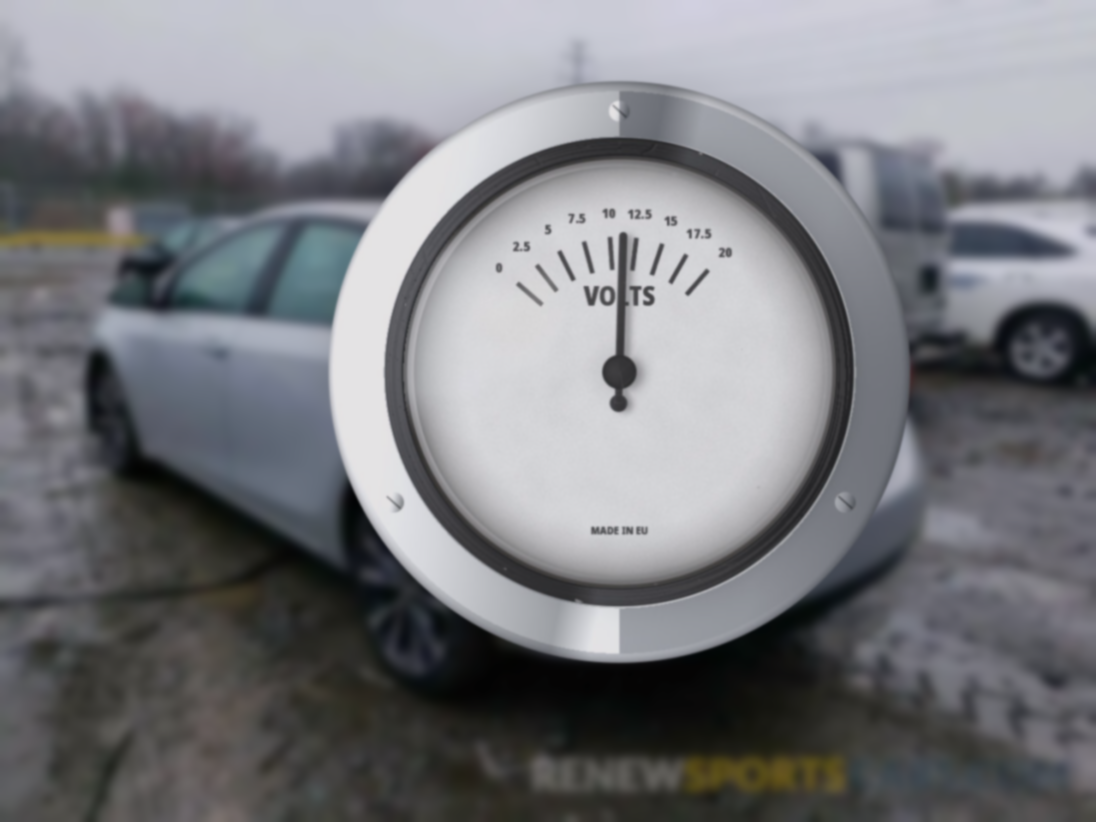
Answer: 11.25; V
